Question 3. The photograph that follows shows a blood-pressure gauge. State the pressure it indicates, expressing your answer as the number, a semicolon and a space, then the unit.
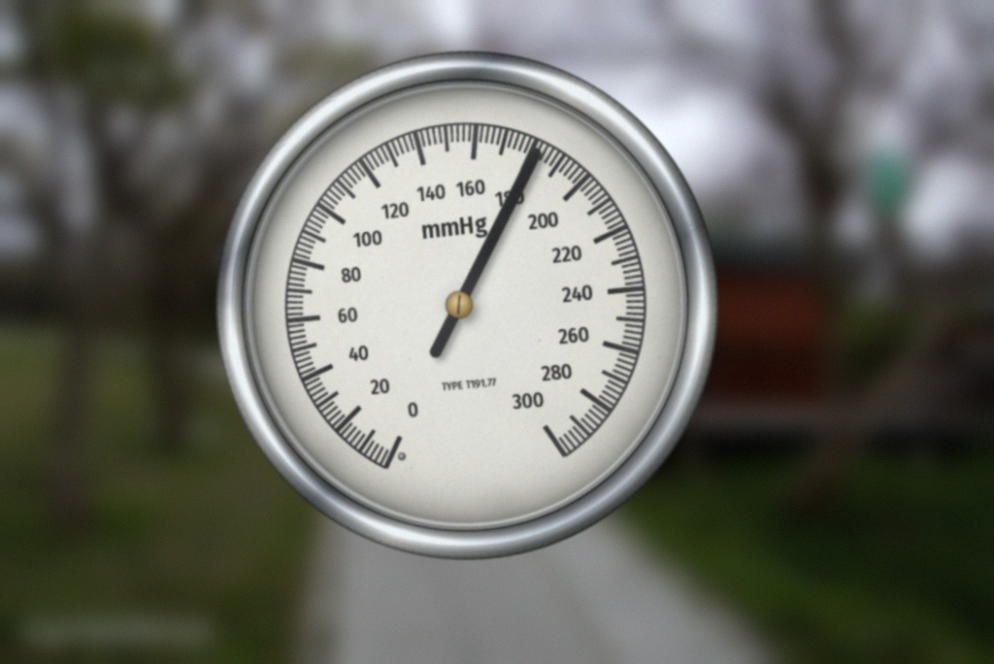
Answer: 182; mmHg
